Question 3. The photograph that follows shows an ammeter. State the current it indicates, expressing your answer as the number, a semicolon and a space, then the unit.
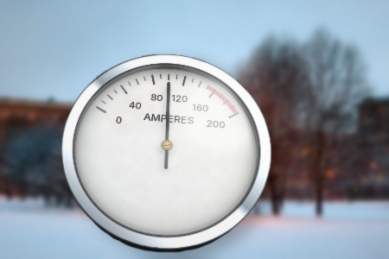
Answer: 100; A
